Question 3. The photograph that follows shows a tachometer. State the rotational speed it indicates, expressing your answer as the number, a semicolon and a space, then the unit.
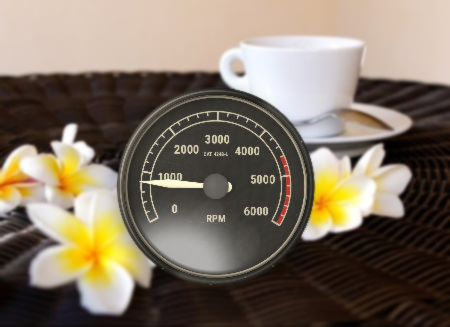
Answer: 800; rpm
